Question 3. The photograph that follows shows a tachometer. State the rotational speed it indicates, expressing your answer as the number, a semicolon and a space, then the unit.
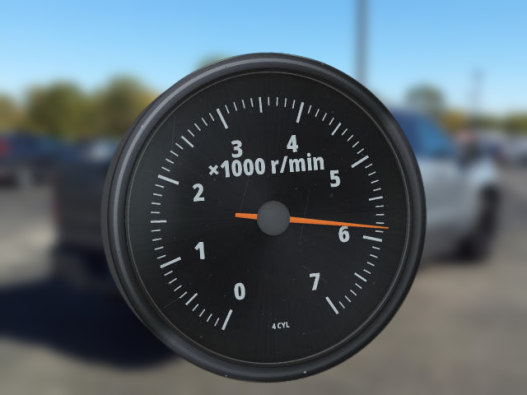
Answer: 5850; rpm
